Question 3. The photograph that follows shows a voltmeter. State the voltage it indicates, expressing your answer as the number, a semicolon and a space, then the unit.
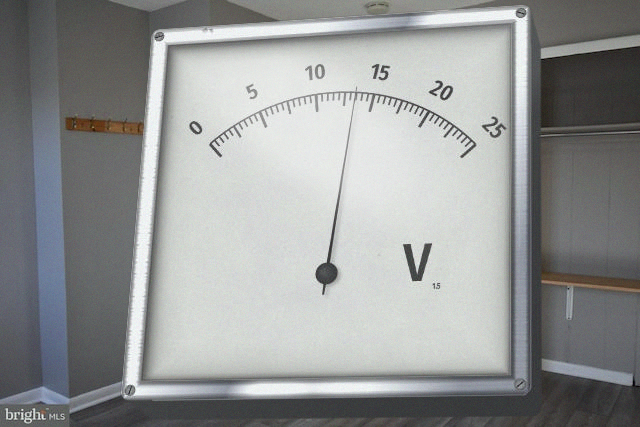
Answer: 13.5; V
